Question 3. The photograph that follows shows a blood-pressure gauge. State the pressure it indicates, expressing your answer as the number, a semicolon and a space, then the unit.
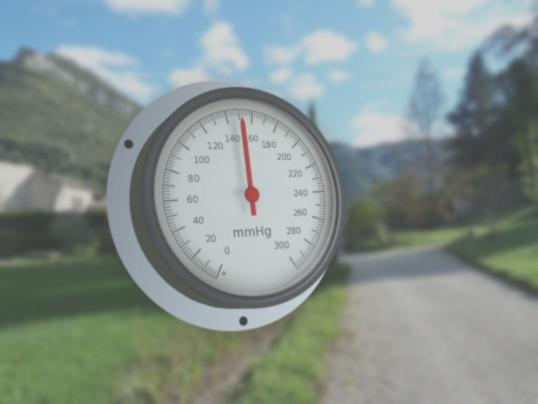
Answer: 150; mmHg
